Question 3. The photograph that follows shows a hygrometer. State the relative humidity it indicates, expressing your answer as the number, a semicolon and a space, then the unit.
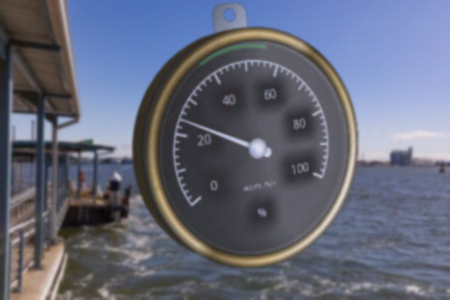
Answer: 24; %
